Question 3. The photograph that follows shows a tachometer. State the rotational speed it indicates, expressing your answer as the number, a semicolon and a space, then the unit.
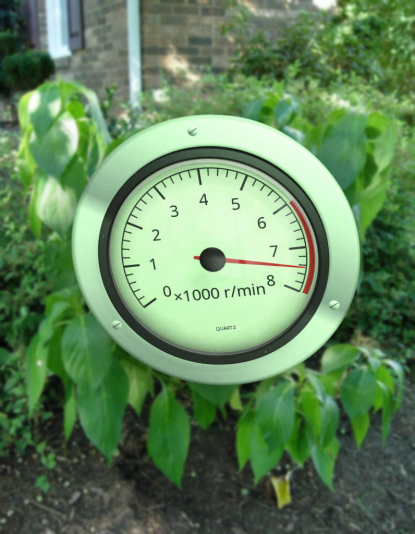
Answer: 7400; rpm
